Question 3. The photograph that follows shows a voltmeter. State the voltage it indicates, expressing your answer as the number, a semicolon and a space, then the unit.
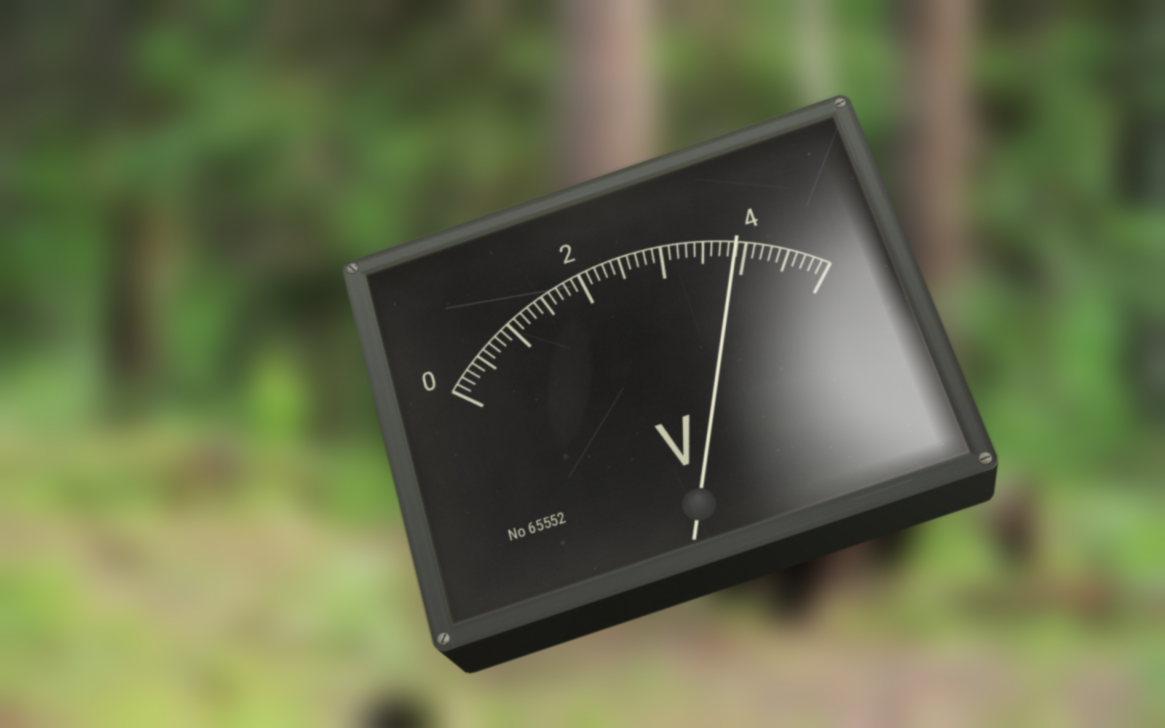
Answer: 3.9; V
